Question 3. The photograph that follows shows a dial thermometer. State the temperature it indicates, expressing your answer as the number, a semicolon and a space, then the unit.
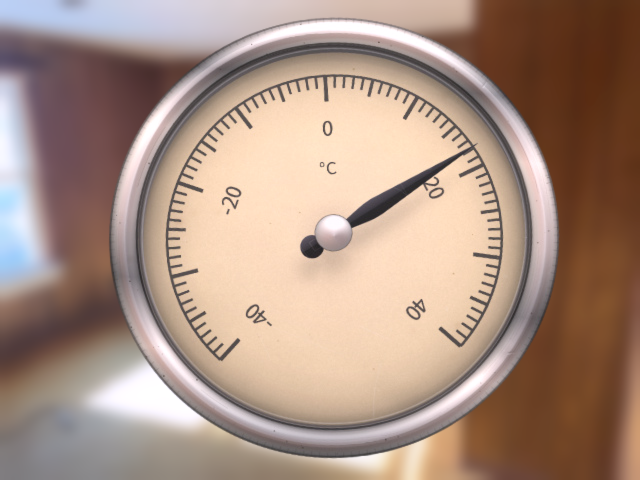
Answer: 18; °C
